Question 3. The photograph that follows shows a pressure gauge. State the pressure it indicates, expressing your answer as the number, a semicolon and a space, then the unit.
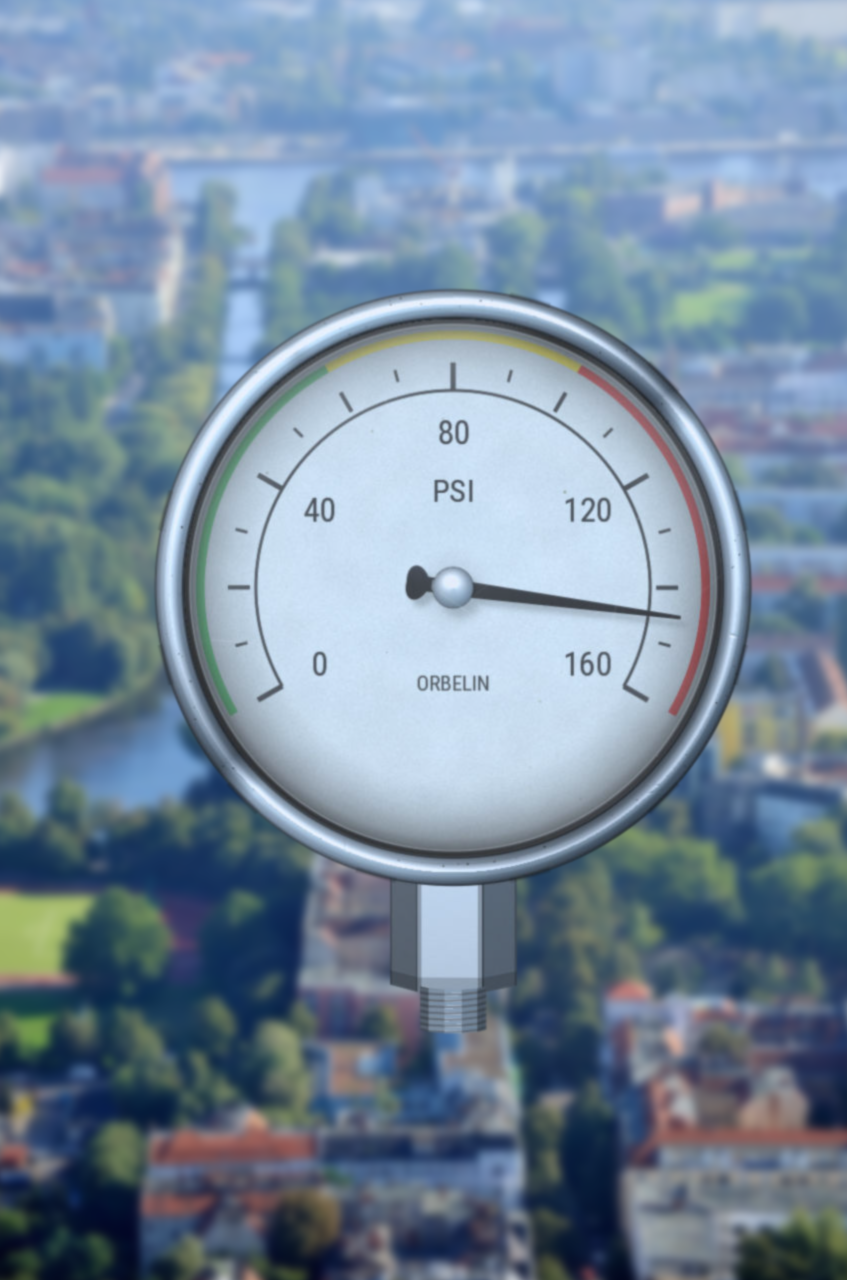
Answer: 145; psi
